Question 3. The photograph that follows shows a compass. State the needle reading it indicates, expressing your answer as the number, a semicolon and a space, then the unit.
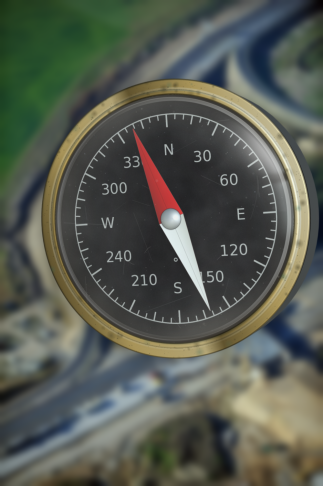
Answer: 340; °
